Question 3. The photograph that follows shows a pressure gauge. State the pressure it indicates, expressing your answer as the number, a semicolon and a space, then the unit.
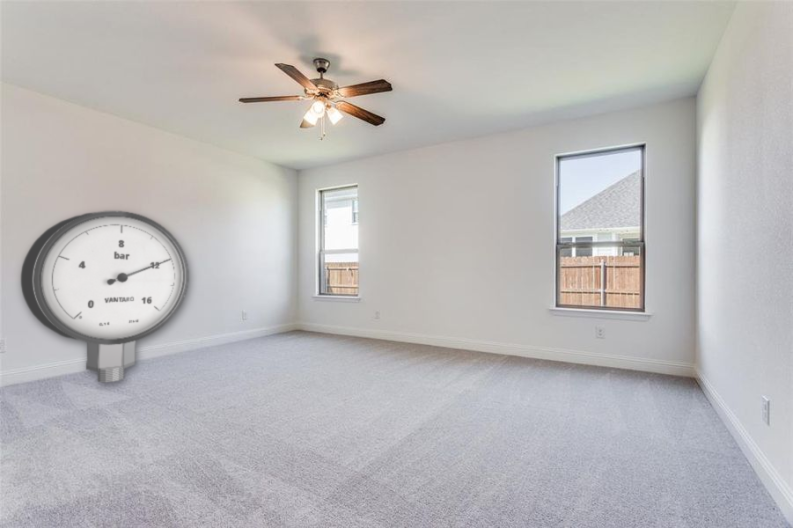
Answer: 12; bar
